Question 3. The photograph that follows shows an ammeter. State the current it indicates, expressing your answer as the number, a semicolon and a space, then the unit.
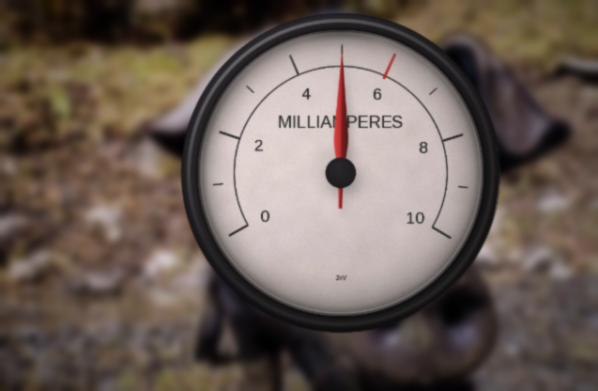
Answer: 5; mA
